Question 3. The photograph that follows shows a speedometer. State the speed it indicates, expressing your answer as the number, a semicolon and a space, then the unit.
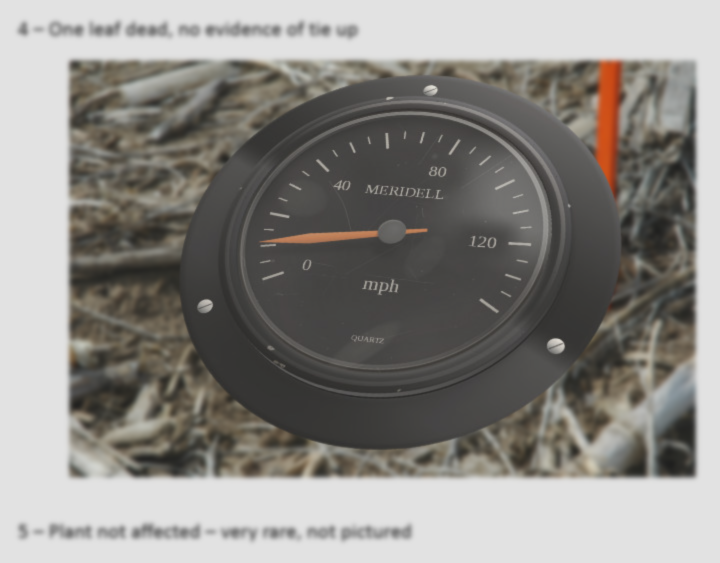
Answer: 10; mph
